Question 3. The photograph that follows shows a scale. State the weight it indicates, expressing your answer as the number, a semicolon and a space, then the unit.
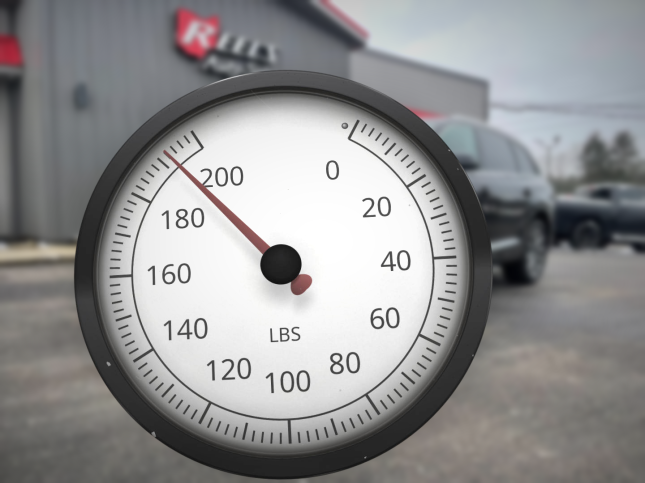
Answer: 192; lb
